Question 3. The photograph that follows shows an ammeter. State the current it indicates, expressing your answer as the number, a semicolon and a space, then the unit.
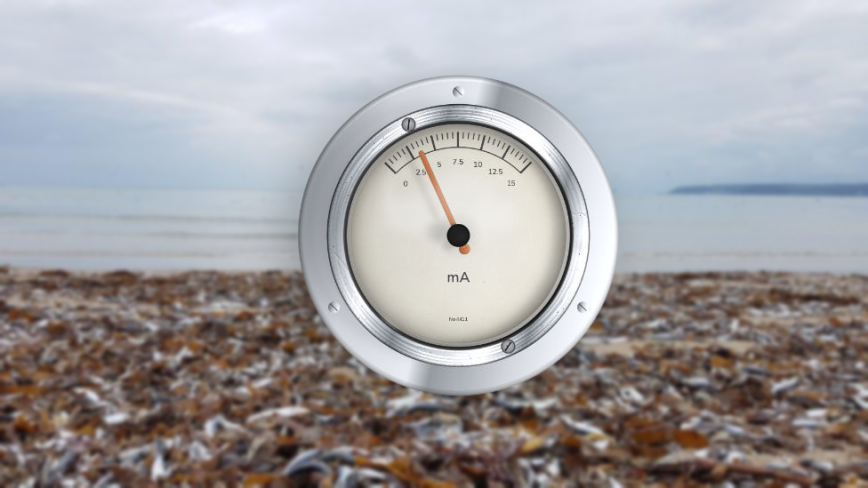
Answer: 3.5; mA
